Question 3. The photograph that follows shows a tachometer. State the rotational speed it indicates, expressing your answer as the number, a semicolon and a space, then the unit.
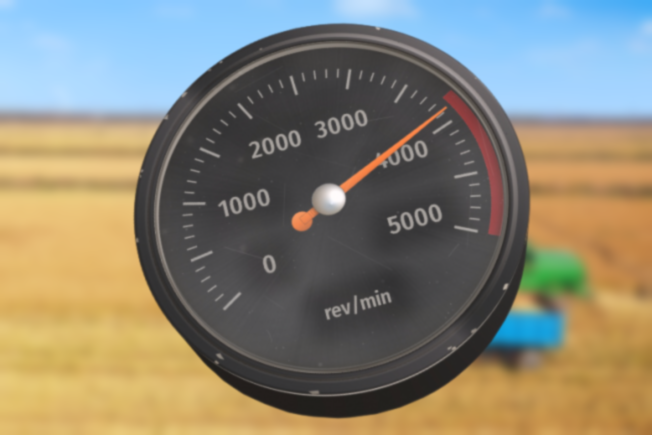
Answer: 3900; rpm
